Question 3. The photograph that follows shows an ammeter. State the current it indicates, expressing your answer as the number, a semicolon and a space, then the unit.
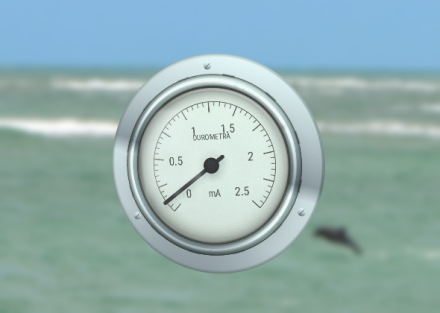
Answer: 0.1; mA
